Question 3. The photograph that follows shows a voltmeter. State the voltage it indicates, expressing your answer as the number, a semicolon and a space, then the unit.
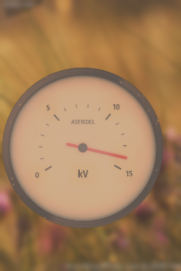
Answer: 14; kV
